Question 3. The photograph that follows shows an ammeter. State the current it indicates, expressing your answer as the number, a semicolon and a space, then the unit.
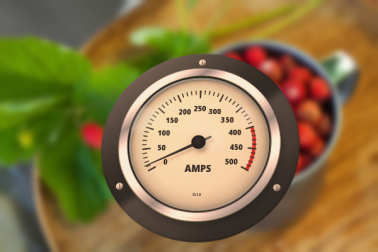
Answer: 10; A
